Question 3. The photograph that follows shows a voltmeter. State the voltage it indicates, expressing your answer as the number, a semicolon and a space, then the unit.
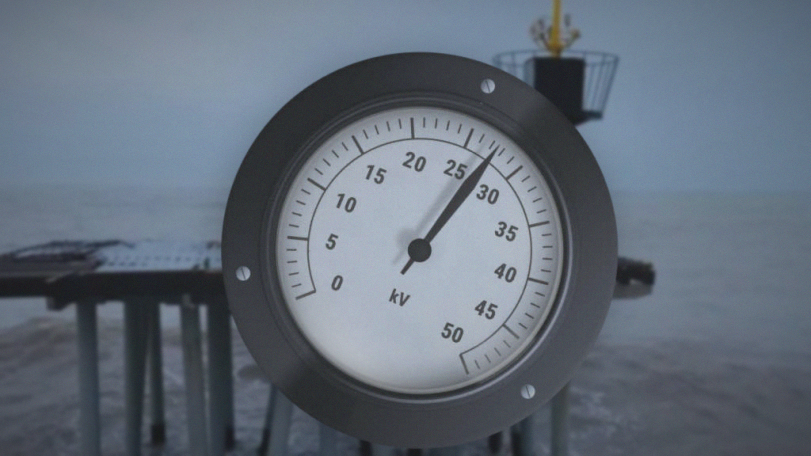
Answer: 27.5; kV
